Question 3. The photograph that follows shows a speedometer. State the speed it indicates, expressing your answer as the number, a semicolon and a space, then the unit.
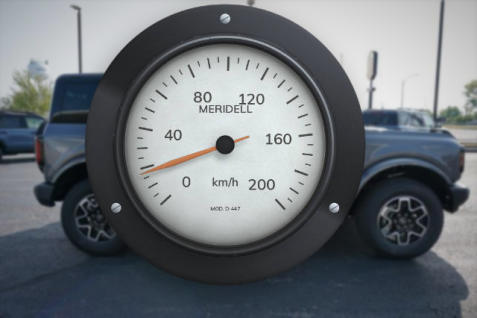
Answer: 17.5; km/h
